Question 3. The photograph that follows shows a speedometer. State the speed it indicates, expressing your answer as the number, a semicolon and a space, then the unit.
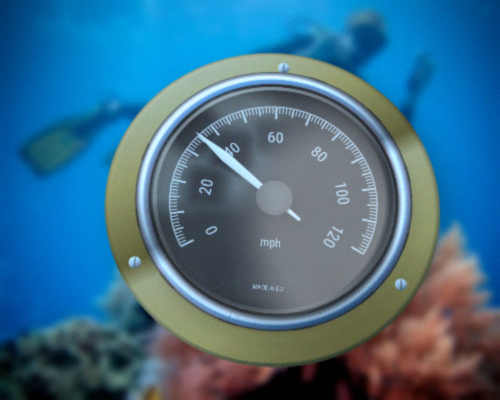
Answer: 35; mph
